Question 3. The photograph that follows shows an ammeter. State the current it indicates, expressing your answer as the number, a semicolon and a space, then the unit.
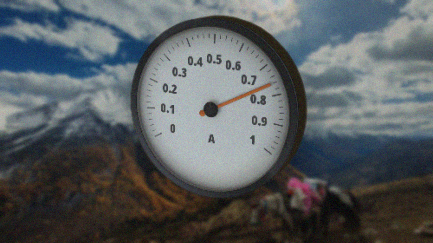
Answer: 0.76; A
